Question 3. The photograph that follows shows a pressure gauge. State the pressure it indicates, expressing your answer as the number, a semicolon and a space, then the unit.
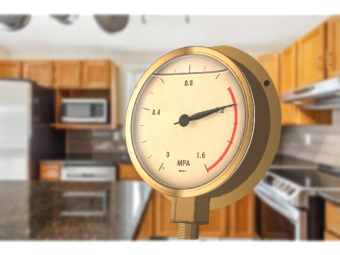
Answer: 1.2; MPa
